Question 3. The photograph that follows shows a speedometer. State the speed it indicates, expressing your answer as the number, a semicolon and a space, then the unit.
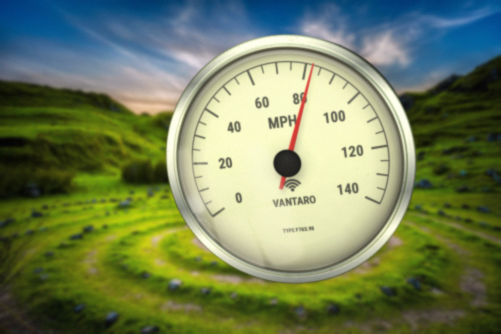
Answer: 82.5; mph
